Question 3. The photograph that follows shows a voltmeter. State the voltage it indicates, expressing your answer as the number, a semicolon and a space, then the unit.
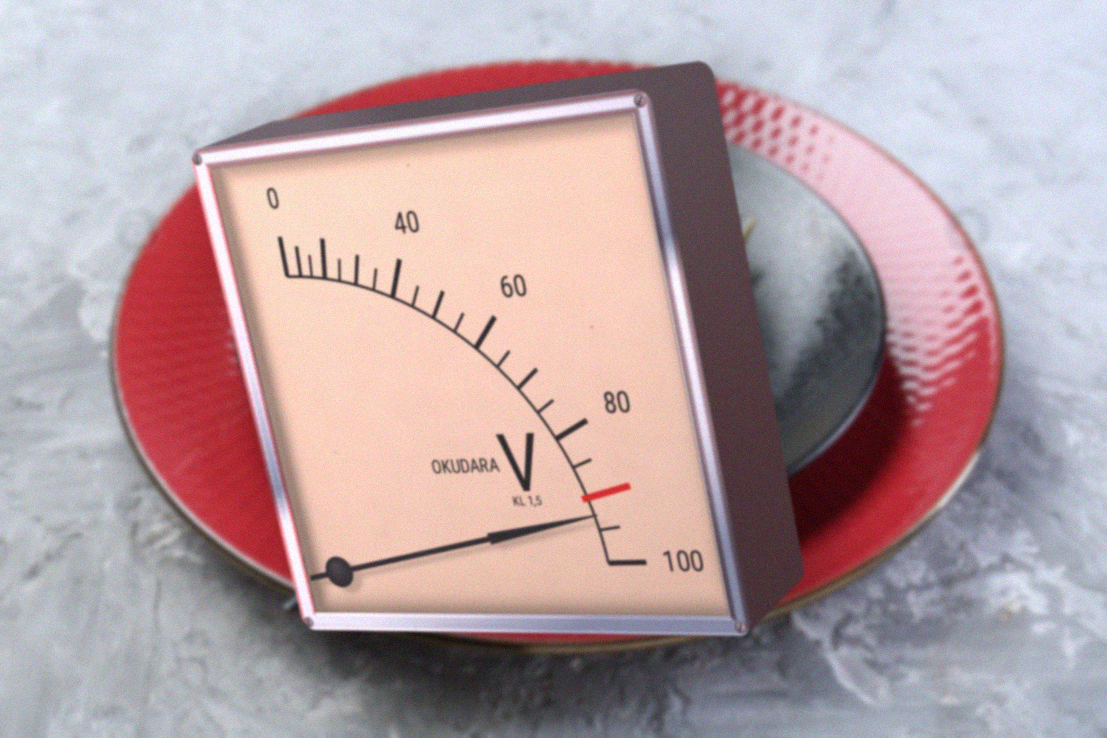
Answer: 92.5; V
